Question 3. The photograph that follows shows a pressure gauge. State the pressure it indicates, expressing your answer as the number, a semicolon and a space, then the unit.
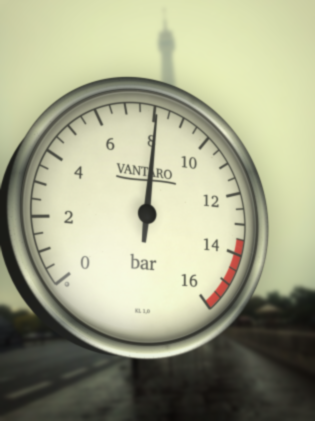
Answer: 8; bar
